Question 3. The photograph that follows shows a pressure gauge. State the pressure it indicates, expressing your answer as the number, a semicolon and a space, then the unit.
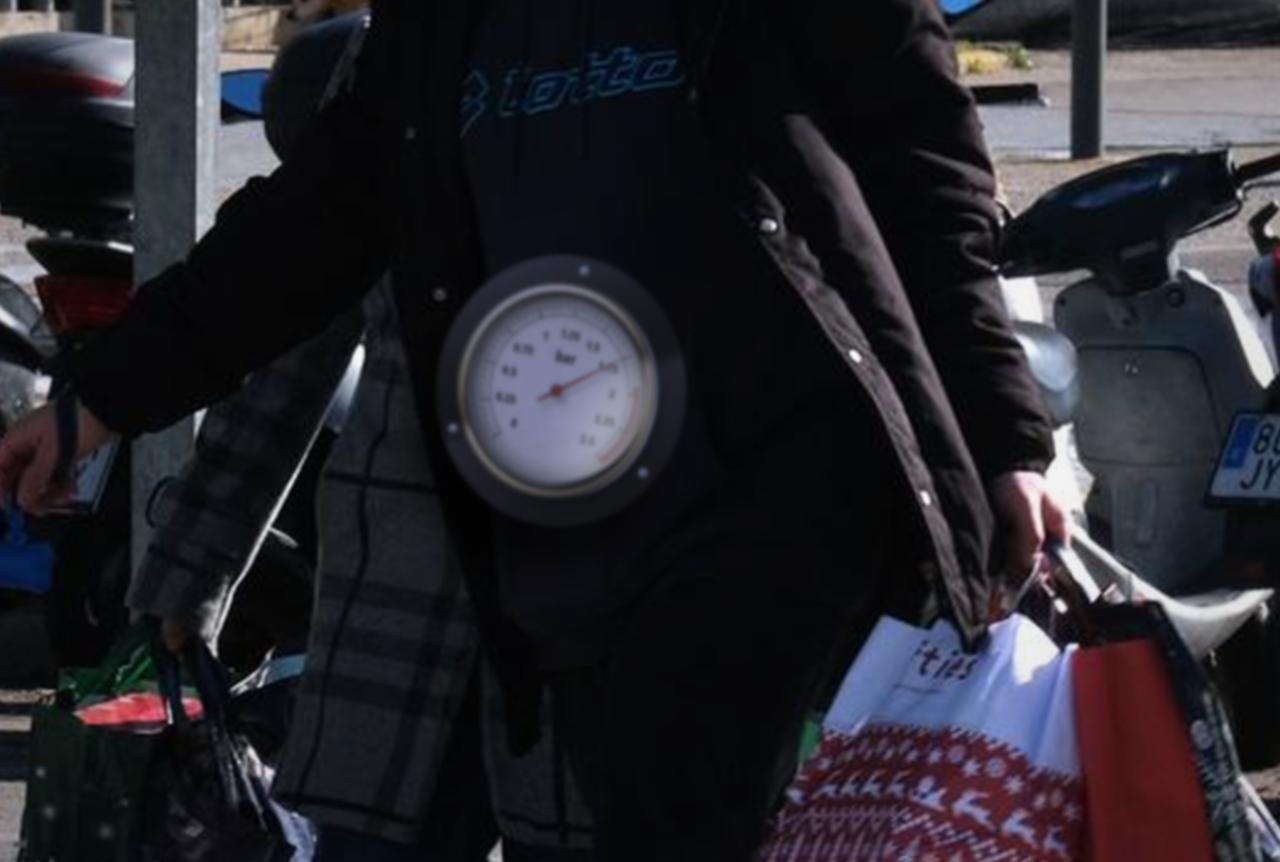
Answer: 1.75; bar
